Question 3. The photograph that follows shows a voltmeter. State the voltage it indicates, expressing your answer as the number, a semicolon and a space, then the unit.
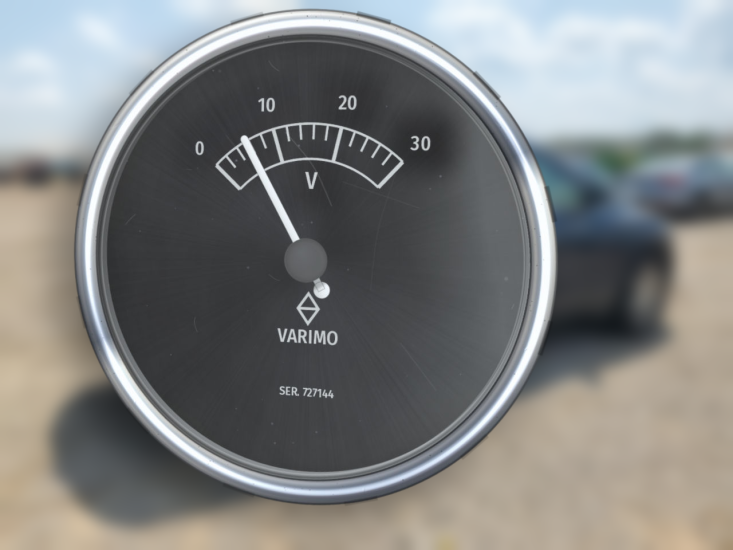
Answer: 6; V
